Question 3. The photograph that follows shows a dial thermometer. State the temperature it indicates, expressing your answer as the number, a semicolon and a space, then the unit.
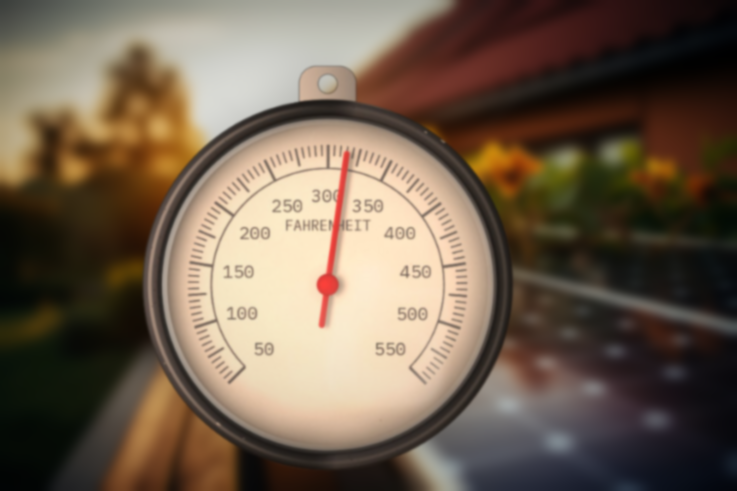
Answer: 315; °F
